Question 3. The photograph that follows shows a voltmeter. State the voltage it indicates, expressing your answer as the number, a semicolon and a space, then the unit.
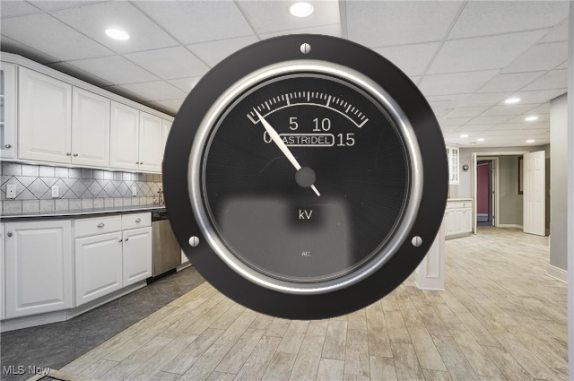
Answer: 1; kV
